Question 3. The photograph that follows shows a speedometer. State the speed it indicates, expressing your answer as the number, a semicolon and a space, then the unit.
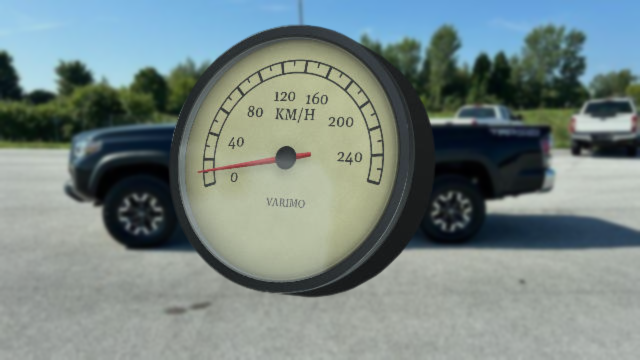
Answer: 10; km/h
